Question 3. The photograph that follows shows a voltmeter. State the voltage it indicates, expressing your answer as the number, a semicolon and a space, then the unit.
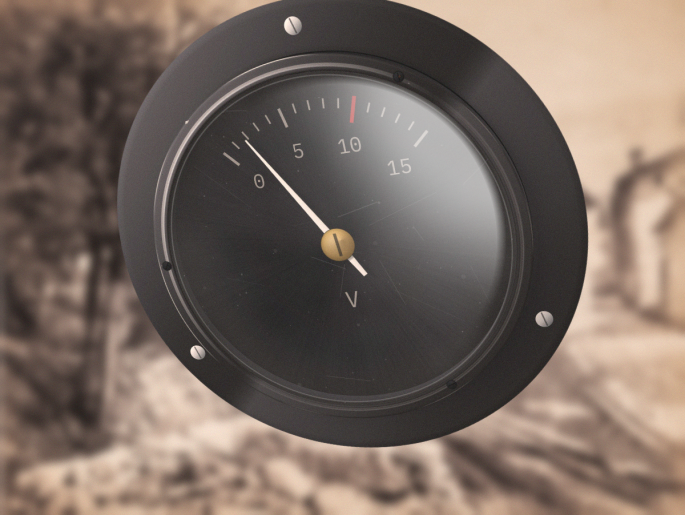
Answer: 2; V
